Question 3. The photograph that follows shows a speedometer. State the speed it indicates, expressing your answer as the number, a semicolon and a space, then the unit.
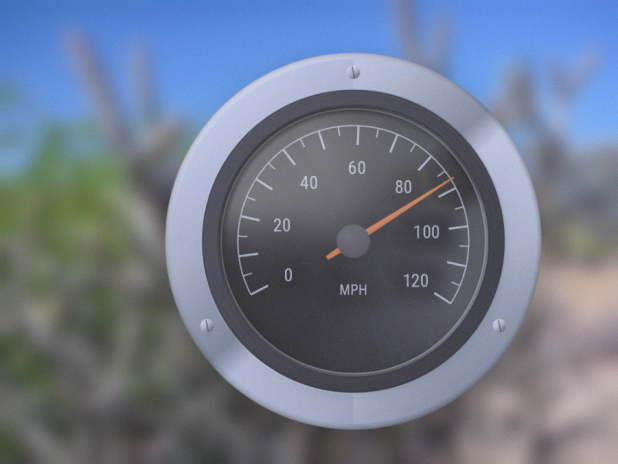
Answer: 87.5; mph
